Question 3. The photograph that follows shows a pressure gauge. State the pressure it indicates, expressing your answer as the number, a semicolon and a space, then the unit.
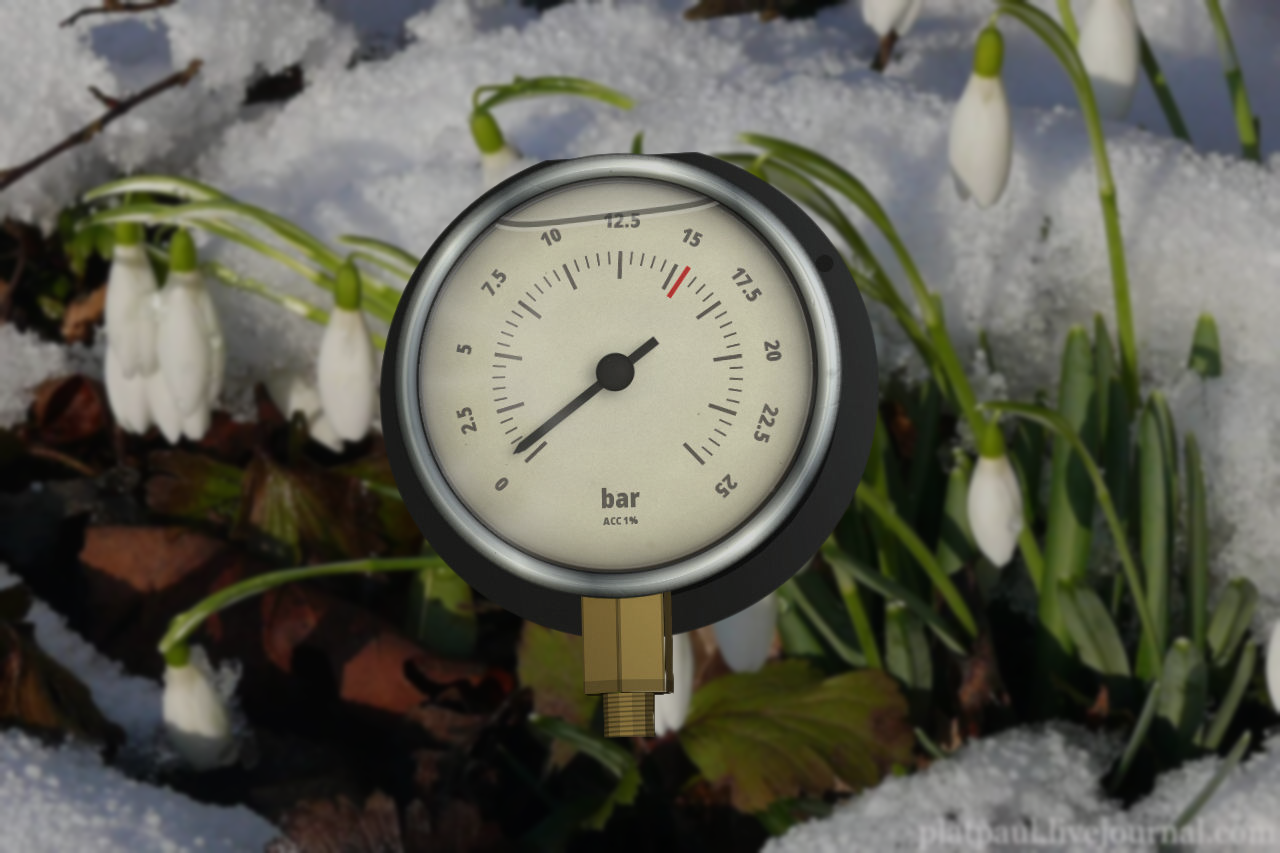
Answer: 0.5; bar
